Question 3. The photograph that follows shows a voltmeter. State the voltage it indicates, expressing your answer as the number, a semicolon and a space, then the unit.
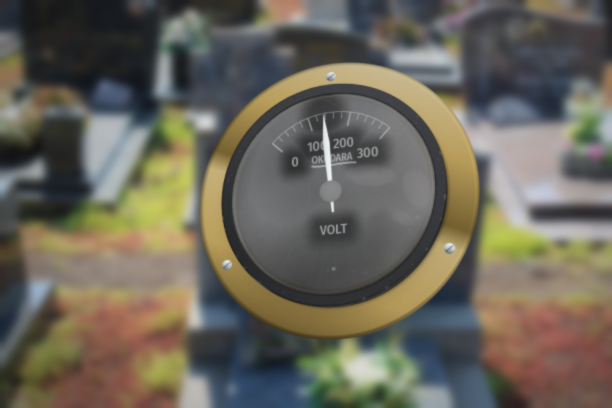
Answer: 140; V
